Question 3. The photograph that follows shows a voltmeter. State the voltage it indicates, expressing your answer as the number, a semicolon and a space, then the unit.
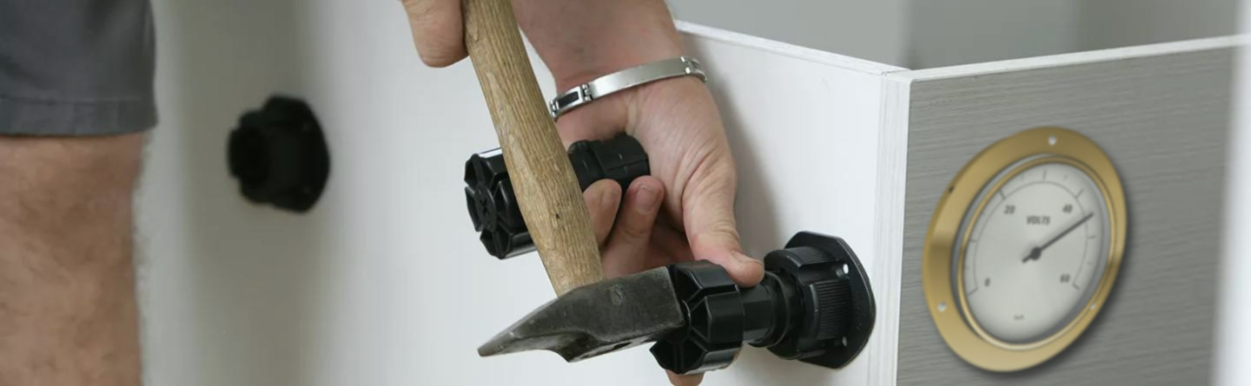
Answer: 45; V
